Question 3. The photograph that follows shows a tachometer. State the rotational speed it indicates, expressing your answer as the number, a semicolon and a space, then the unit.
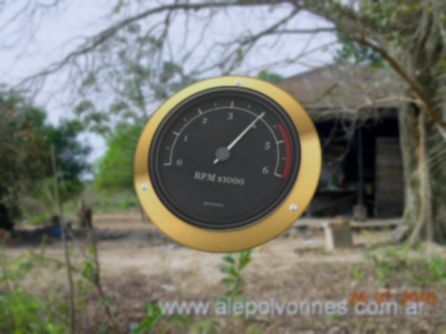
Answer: 4000; rpm
